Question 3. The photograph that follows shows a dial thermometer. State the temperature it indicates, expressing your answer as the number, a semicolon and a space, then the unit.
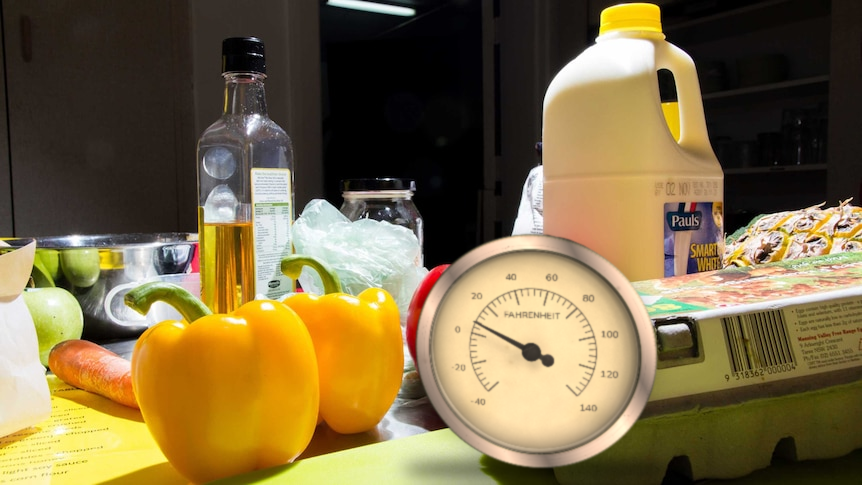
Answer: 8; °F
